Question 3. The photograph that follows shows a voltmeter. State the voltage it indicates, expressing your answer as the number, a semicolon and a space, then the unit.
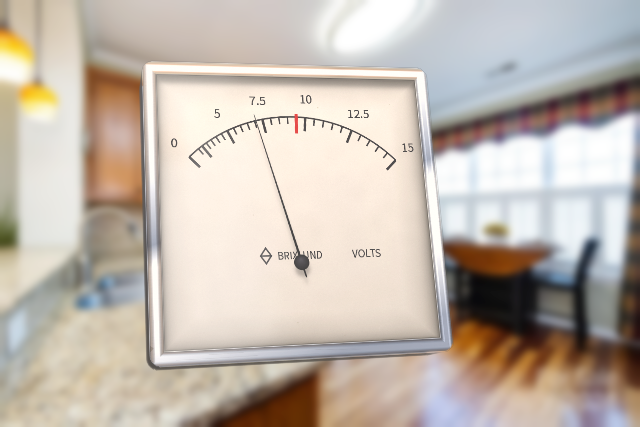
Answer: 7; V
